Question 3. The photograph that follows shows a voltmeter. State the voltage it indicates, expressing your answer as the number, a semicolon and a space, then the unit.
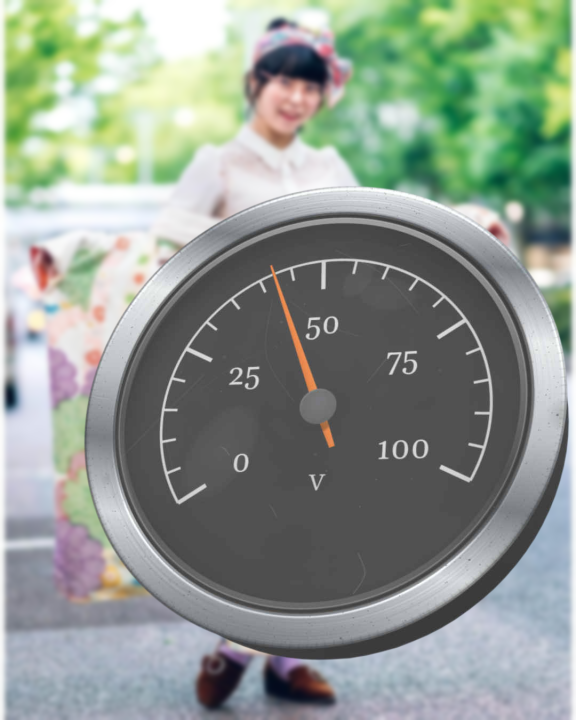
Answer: 42.5; V
